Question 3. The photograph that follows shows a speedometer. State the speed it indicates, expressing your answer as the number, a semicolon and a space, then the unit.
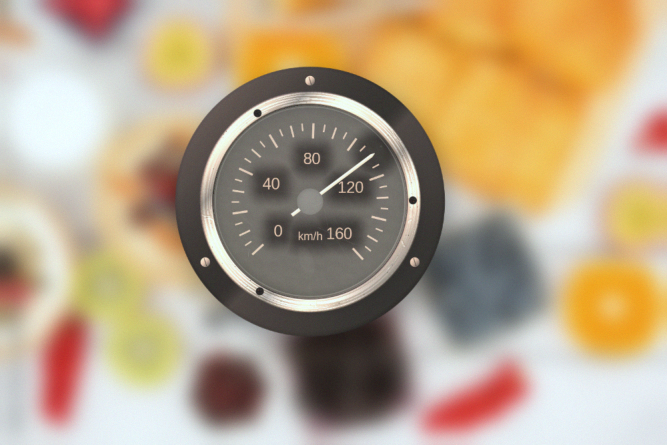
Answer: 110; km/h
